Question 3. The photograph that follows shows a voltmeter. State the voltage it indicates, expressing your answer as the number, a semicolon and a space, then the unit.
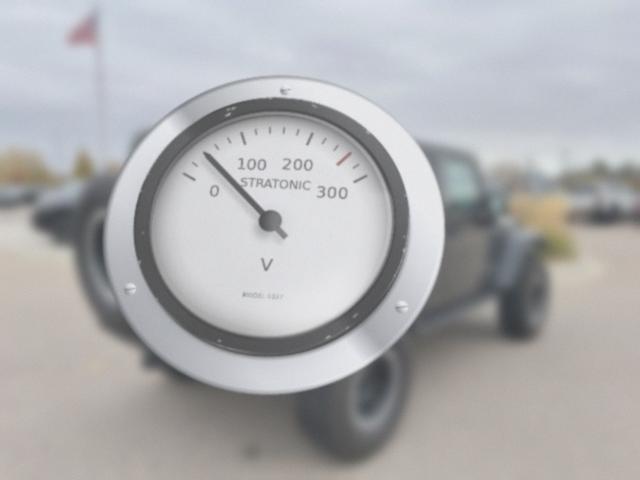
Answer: 40; V
